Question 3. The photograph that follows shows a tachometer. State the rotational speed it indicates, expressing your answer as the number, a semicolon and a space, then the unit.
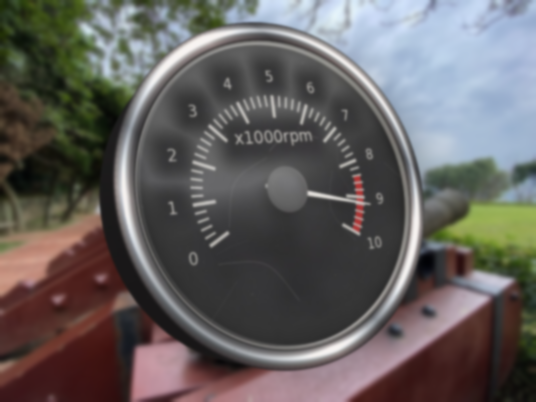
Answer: 9200; rpm
